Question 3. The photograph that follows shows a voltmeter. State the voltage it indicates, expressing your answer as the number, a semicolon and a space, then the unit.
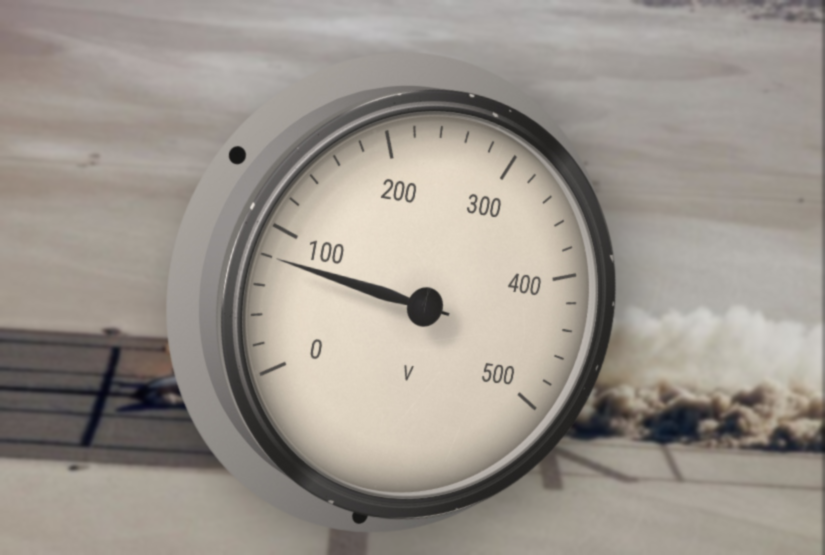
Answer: 80; V
